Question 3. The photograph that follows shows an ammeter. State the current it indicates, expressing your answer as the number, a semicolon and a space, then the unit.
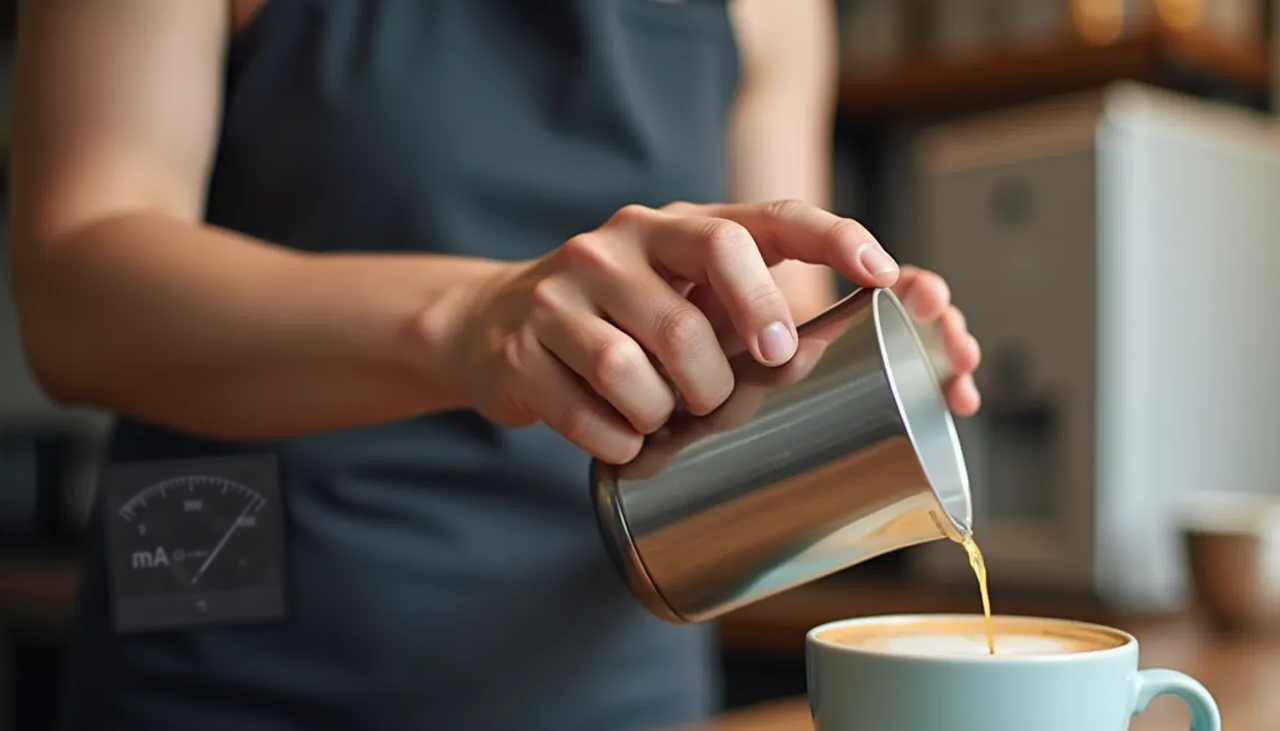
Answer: 290; mA
